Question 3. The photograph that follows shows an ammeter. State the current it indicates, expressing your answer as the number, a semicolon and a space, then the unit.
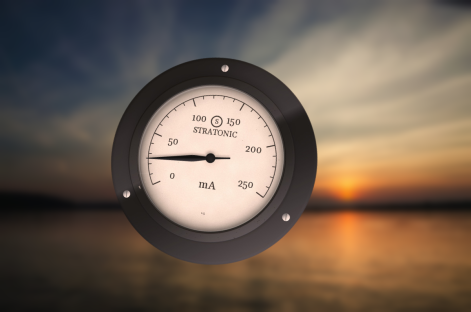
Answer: 25; mA
